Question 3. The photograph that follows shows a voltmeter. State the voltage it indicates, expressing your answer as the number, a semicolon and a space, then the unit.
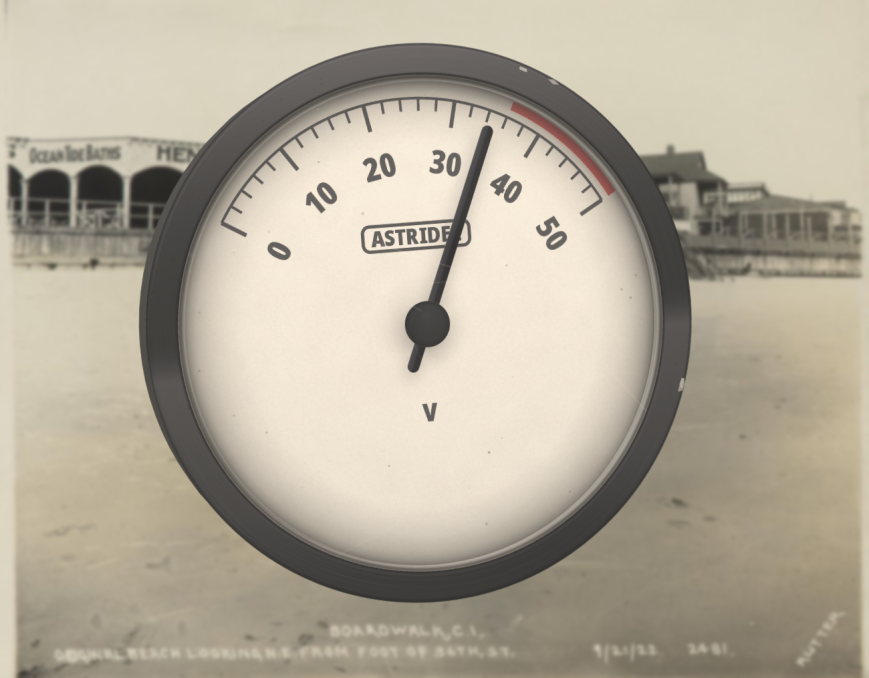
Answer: 34; V
